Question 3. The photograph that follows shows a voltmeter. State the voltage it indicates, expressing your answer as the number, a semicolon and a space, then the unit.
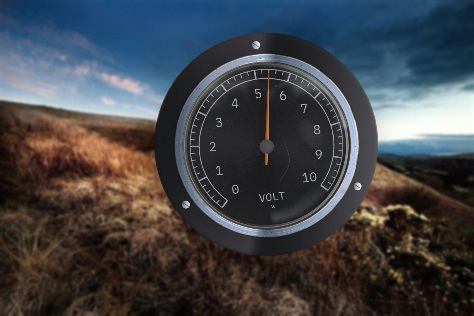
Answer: 5.4; V
